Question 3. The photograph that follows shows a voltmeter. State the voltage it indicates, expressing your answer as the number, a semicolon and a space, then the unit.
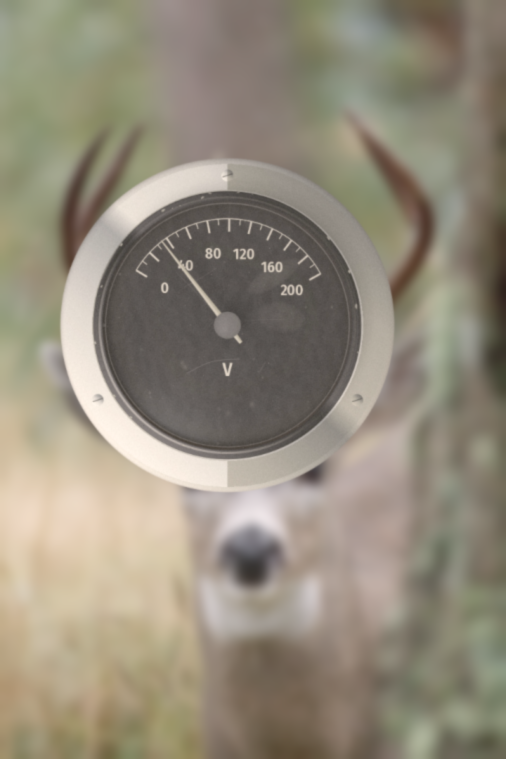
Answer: 35; V
